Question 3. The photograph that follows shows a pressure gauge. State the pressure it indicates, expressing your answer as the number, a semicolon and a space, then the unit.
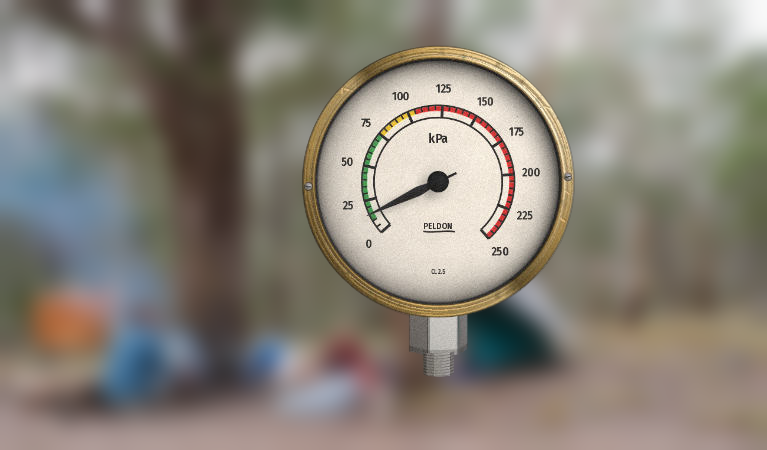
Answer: 15; kPa
